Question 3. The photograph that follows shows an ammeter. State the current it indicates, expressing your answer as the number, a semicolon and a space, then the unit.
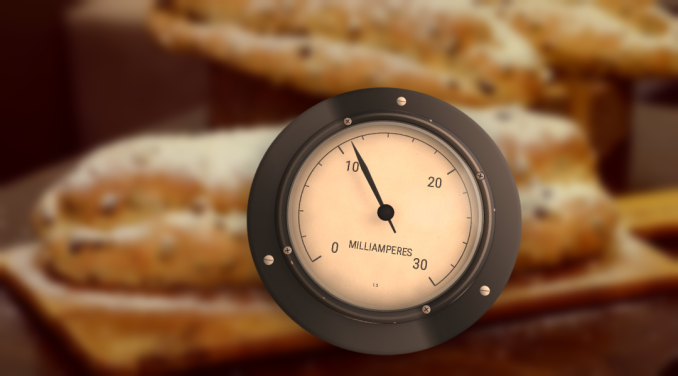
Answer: 11; mA
